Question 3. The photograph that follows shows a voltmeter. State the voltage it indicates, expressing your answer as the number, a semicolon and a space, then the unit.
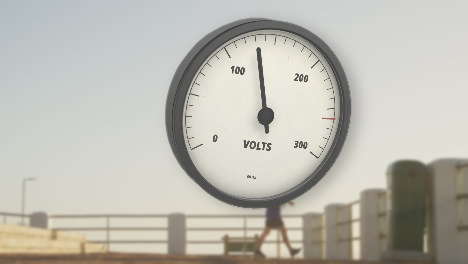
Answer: 130; V
